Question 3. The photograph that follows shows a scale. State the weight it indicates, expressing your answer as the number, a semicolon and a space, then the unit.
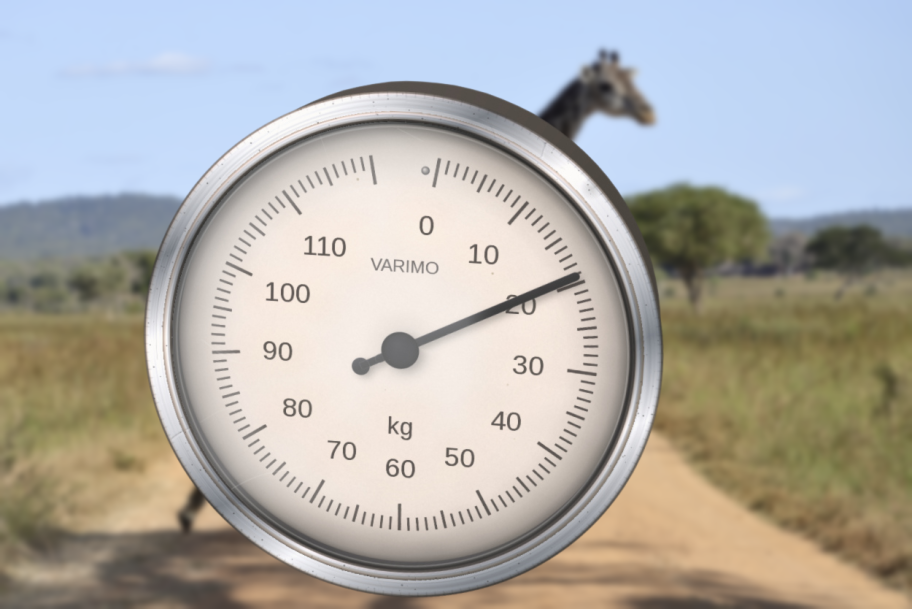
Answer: 19; kg
